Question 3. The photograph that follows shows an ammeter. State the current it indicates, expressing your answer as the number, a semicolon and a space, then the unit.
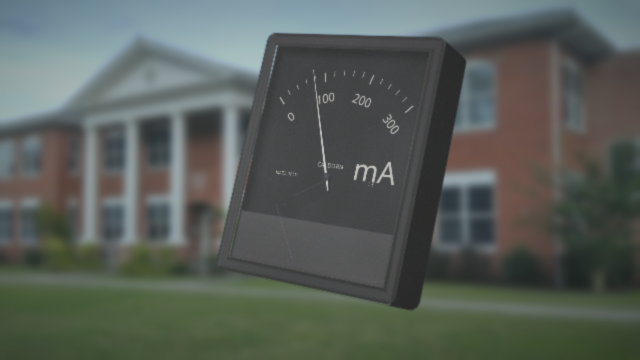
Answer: 80; mA
